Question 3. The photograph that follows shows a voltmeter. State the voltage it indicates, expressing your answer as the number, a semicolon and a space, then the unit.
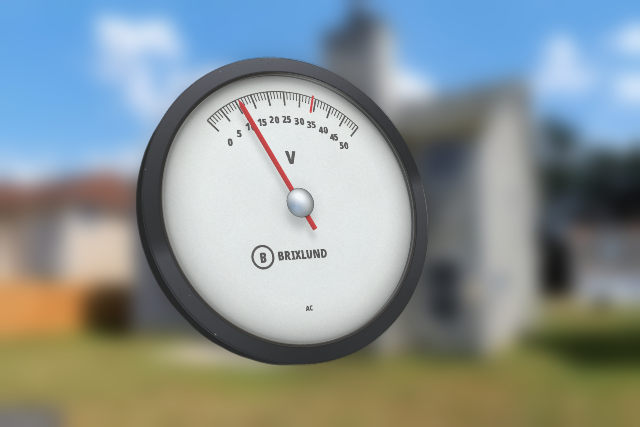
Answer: 10; V
